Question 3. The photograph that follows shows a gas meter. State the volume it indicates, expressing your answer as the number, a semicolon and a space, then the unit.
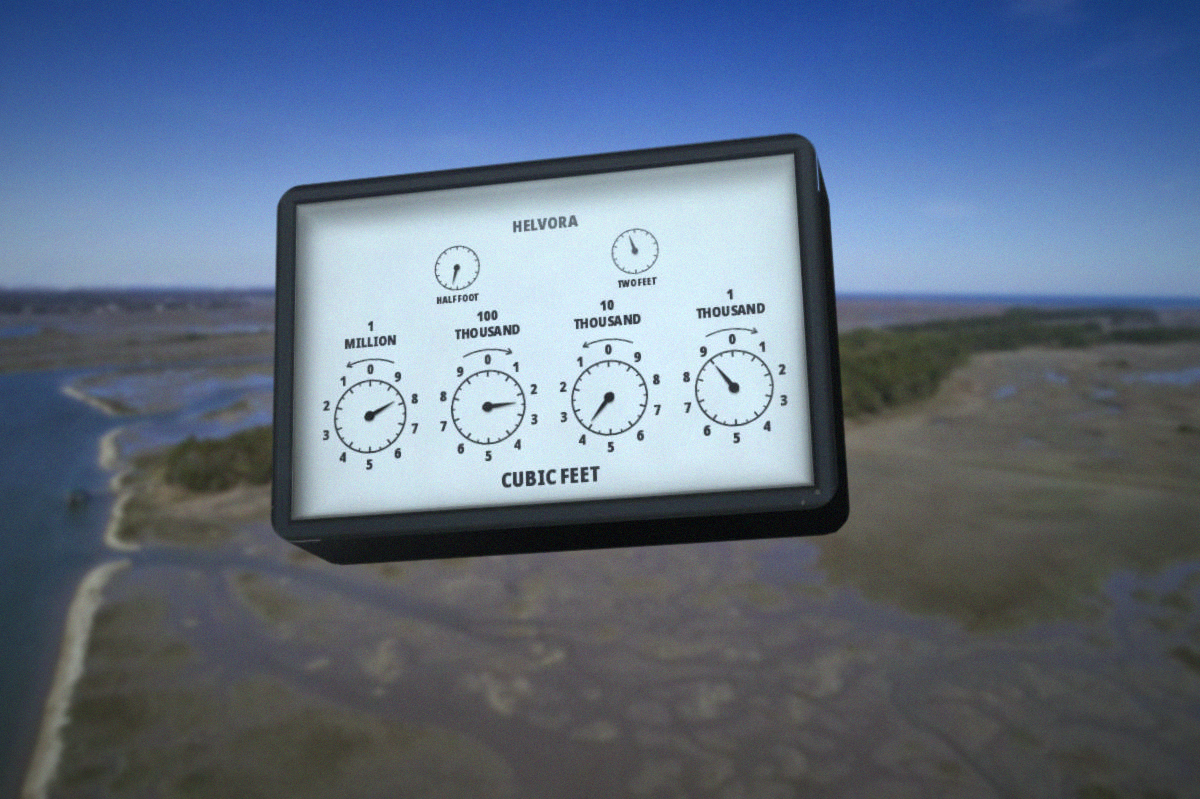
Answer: 823900; ft³
